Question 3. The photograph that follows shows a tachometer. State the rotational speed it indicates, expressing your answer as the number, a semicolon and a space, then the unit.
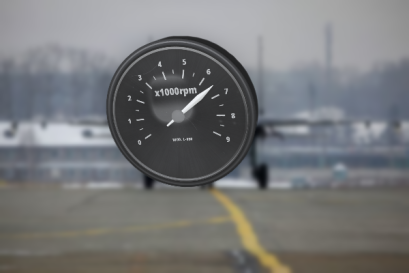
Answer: 6500; rpm
